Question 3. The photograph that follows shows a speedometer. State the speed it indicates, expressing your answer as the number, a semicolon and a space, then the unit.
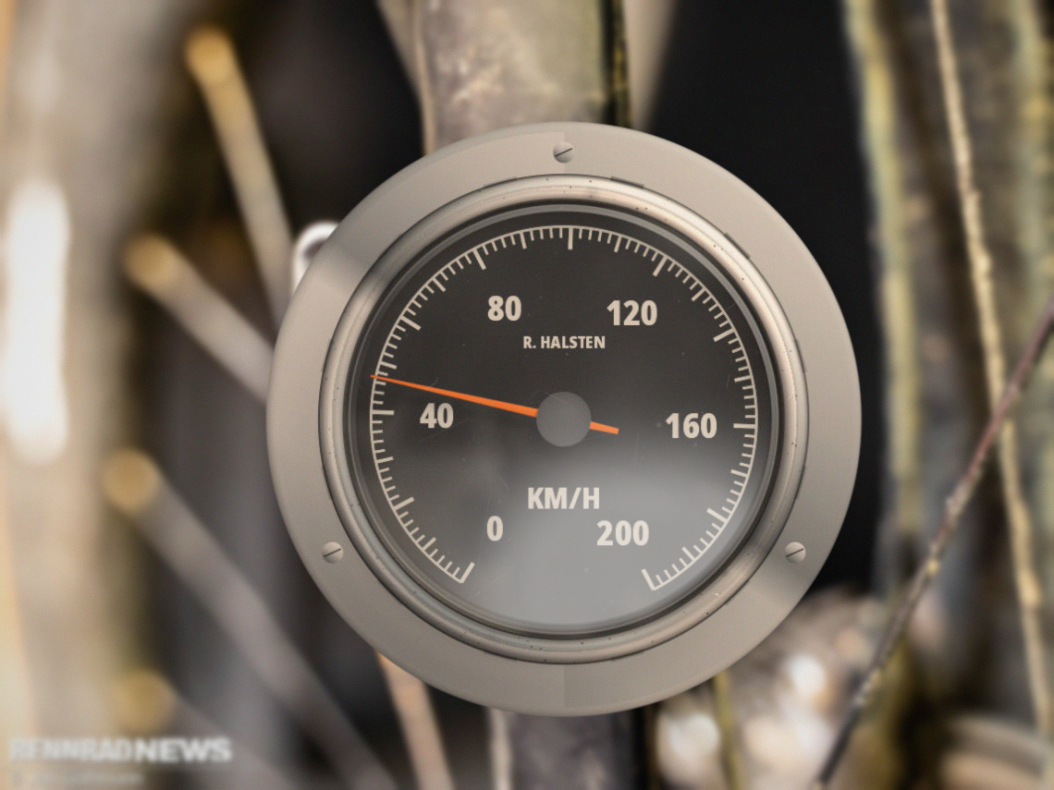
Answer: 47; km/h
